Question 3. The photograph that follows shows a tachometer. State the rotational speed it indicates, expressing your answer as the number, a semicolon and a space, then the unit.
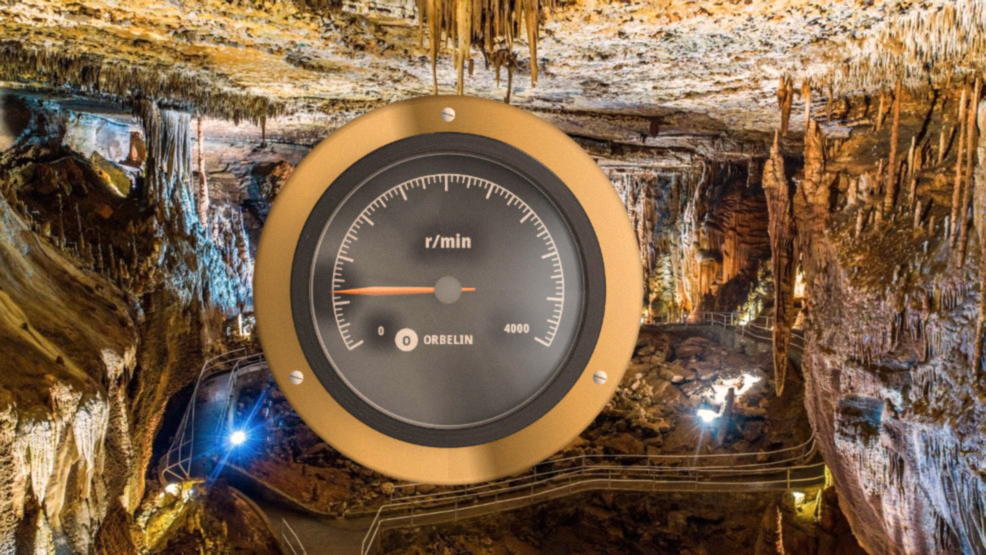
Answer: 500; rpm
